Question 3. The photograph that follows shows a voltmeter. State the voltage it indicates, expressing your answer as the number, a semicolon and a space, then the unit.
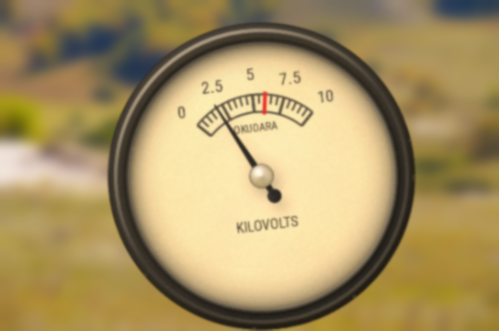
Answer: 2; kV
